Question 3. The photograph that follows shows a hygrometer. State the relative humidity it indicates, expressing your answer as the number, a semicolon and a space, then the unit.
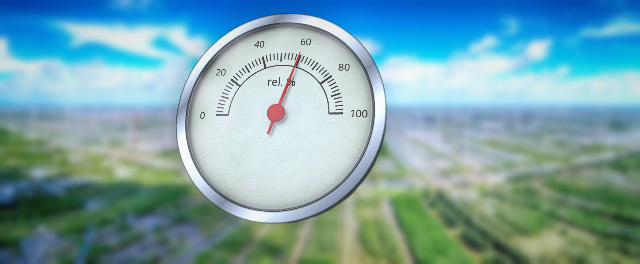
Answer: 60; %
